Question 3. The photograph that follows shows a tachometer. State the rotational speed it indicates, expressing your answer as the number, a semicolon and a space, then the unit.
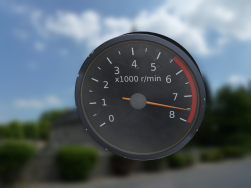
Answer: 7500; rpm
